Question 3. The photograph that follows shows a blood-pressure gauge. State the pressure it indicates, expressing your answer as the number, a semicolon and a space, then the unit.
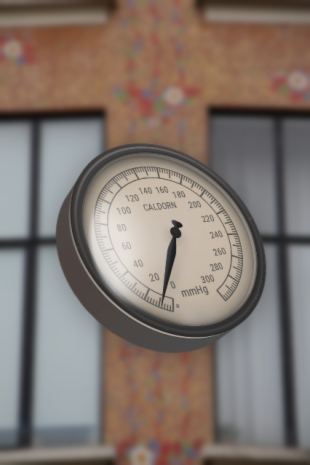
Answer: 10; mmHg
